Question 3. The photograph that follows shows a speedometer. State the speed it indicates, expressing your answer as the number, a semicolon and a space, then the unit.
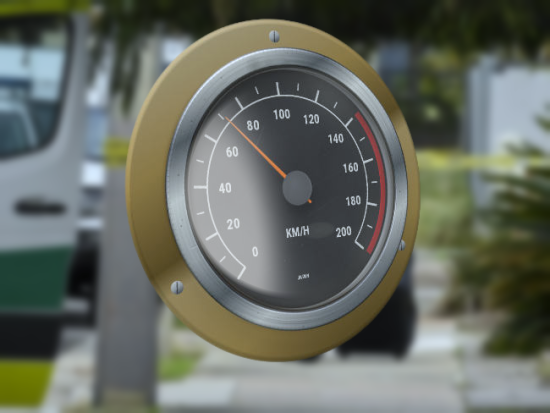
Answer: 70; km/h
